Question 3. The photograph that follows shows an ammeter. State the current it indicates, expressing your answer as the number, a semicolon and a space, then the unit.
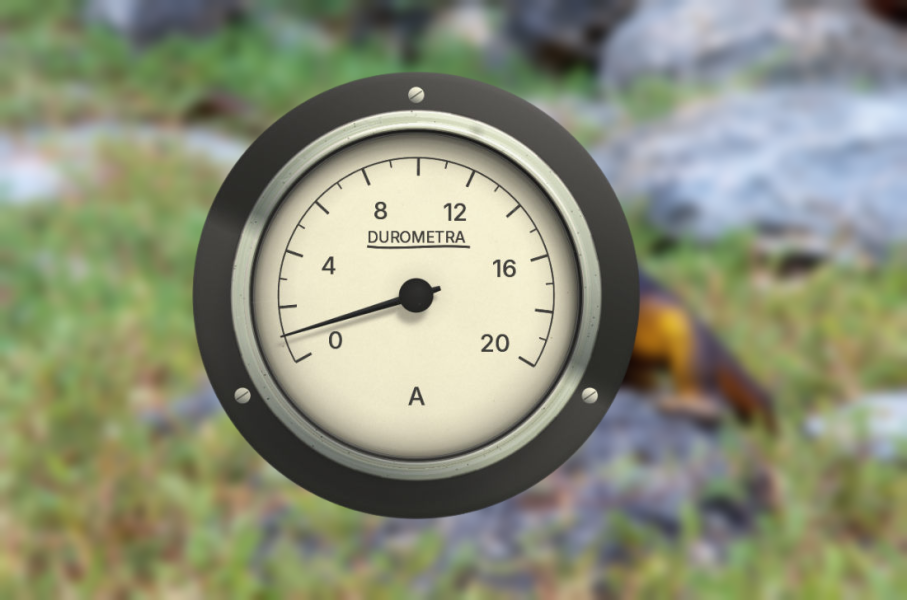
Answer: 1; A
